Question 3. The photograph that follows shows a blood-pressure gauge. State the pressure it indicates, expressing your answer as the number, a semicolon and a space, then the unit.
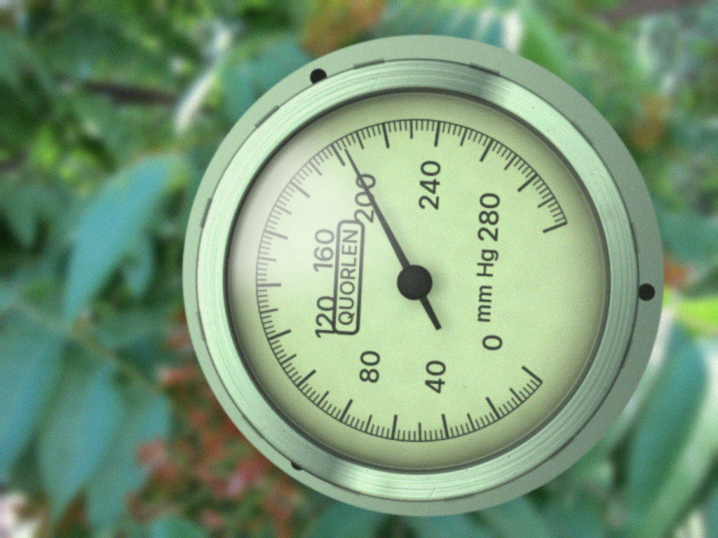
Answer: 204; mmHg
